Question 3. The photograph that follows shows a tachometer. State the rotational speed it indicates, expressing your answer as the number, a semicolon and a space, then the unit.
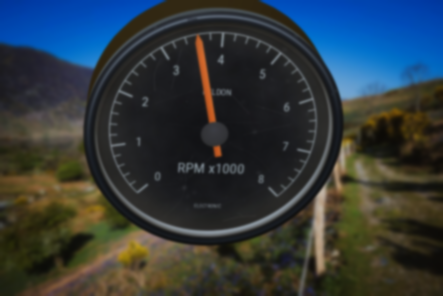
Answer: 3600; rpm
